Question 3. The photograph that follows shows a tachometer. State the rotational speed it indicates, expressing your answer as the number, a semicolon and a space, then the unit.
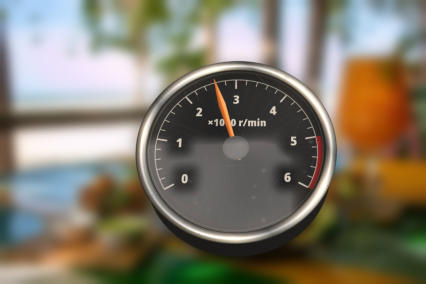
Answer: 2600; rpm
